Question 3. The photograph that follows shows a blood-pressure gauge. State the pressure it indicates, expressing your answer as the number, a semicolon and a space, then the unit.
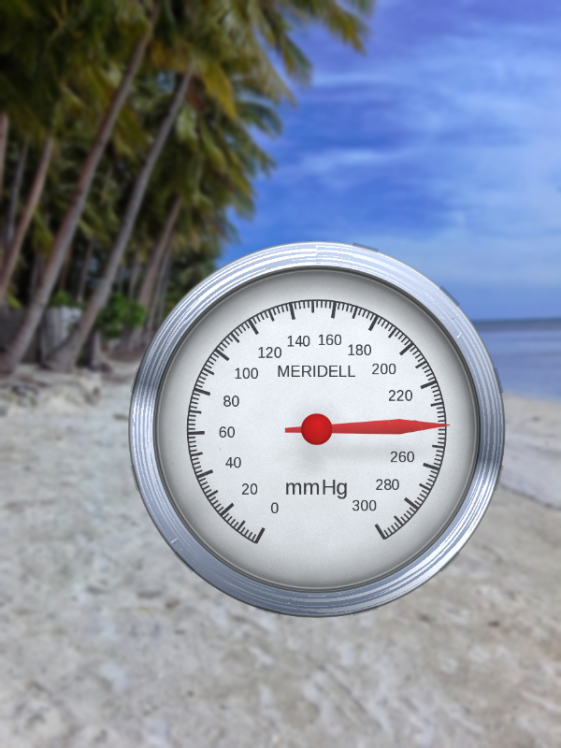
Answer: 240; mmHg
